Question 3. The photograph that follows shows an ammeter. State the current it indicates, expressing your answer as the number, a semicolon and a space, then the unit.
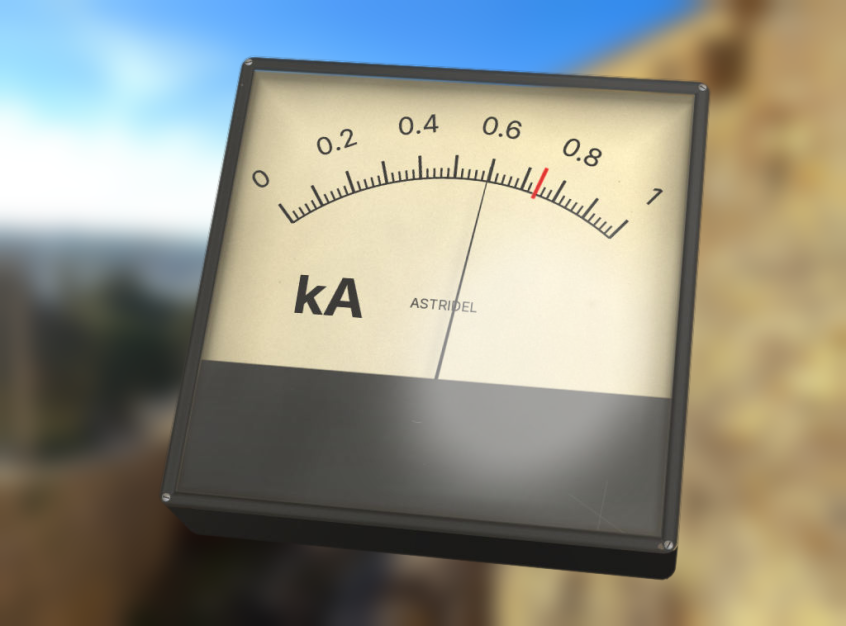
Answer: 0.6; kA
